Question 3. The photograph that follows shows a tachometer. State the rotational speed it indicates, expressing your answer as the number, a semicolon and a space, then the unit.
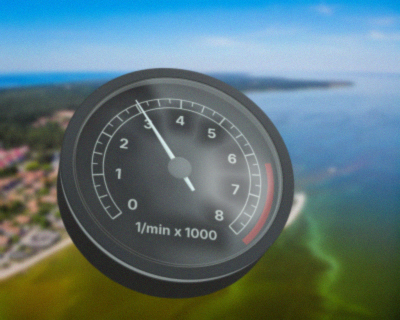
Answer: 3000; rpm
